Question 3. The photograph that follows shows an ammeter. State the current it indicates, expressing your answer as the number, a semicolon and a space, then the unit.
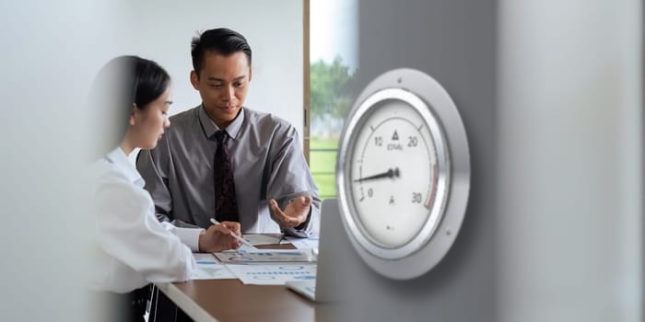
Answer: 2.5; A
